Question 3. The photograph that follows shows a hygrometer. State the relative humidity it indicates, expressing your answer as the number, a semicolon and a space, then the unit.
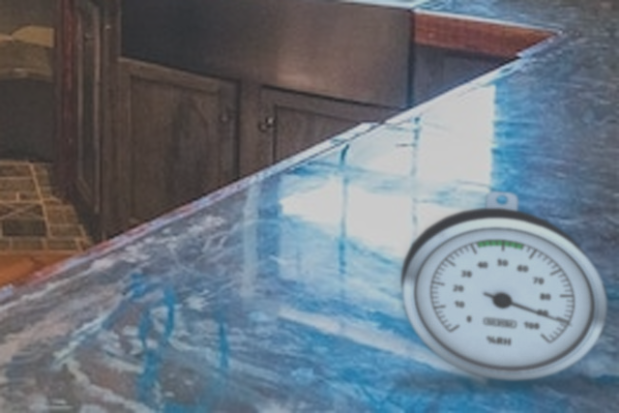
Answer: 90; %
